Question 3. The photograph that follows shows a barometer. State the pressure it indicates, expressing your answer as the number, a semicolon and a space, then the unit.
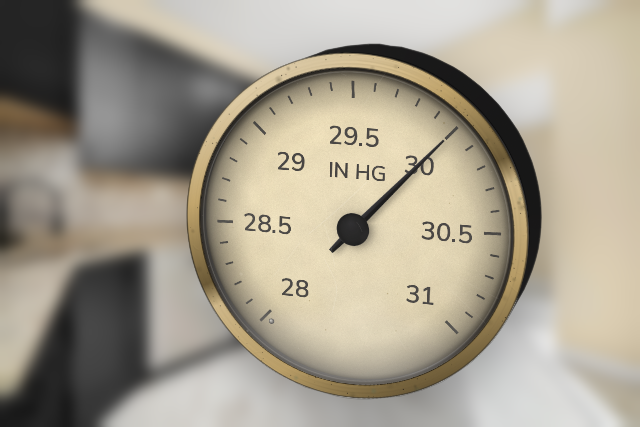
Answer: 30; inHg
